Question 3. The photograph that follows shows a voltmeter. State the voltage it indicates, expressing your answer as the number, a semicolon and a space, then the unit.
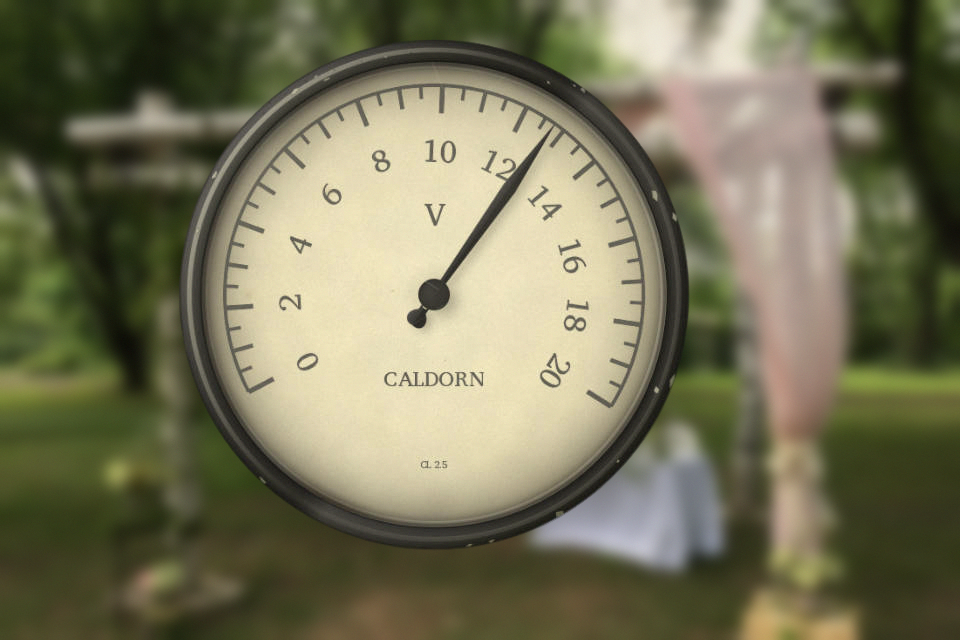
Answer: 12.75; V
